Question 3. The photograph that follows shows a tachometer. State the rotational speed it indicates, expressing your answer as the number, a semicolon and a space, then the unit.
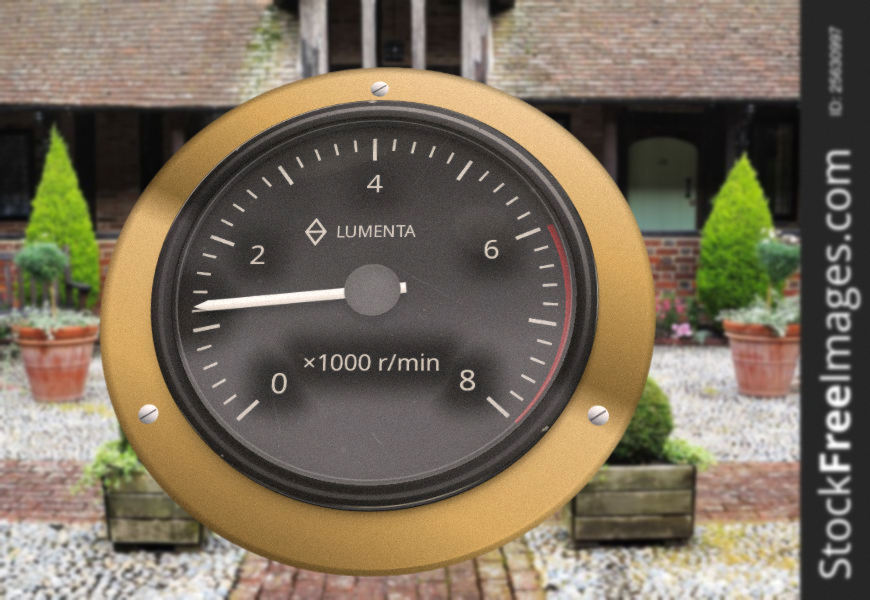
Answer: 1200; rpm
